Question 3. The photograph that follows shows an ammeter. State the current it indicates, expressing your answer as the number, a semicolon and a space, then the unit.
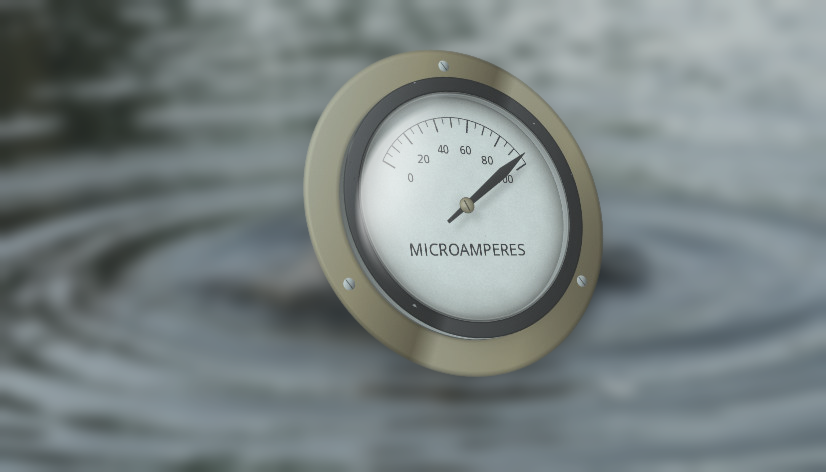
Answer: 95; µA
